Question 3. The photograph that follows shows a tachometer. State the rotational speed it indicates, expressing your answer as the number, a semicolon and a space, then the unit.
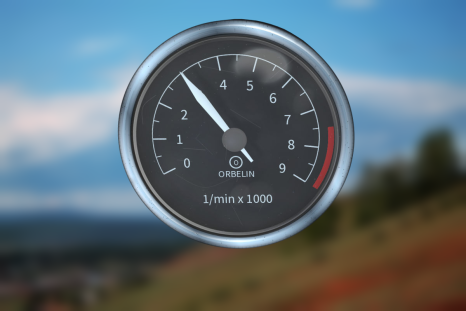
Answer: 3000; rpm
